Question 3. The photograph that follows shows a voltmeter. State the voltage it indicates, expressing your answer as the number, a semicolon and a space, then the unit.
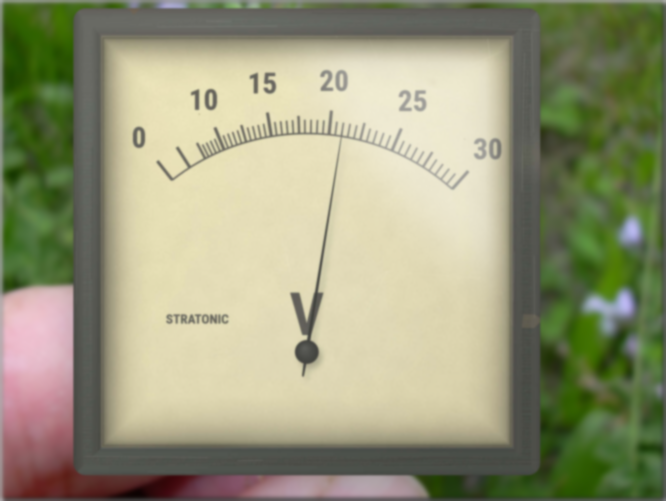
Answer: 21; V
